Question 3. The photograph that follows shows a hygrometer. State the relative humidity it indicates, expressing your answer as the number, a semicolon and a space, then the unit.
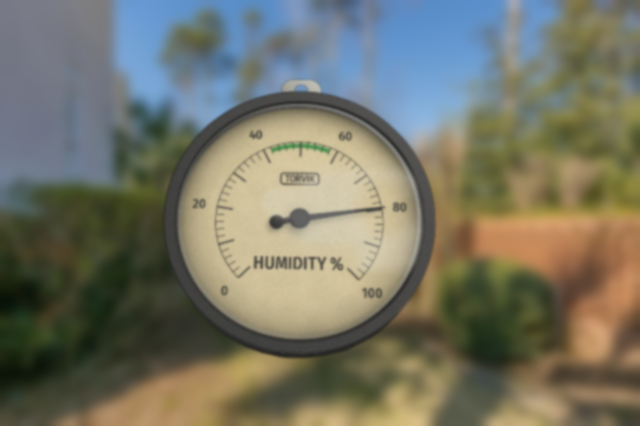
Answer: 80; %
